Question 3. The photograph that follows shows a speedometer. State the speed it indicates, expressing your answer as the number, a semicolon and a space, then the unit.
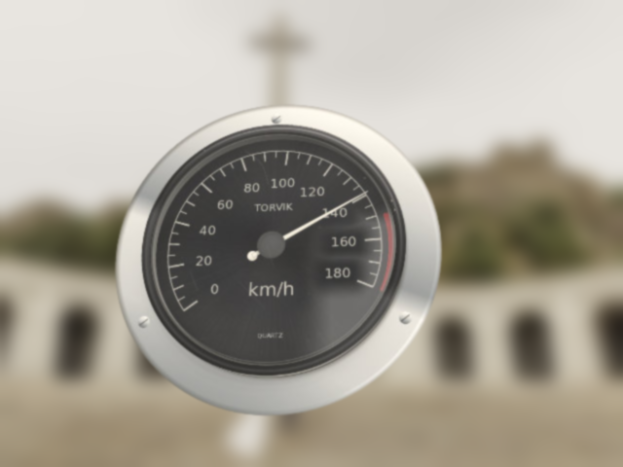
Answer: 140; km/h
